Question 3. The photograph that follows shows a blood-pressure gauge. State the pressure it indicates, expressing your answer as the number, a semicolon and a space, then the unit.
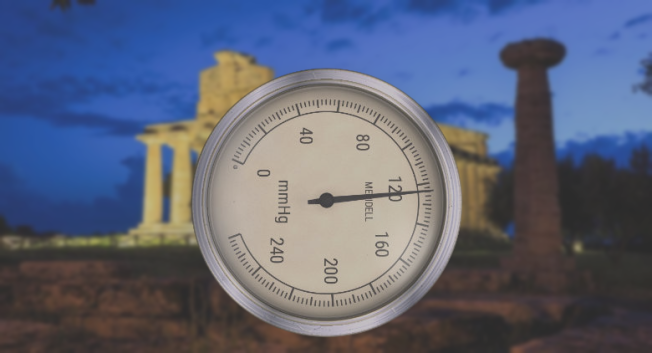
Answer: 124; mmHg
